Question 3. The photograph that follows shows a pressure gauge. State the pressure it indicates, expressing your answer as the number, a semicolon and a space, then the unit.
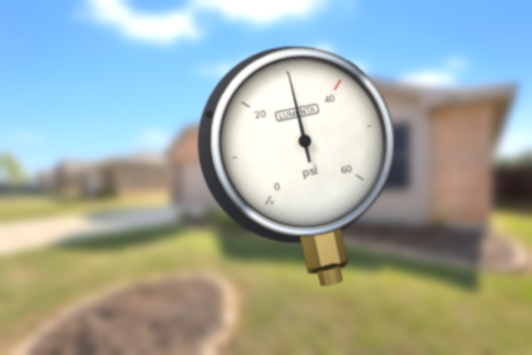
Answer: 30; psi
